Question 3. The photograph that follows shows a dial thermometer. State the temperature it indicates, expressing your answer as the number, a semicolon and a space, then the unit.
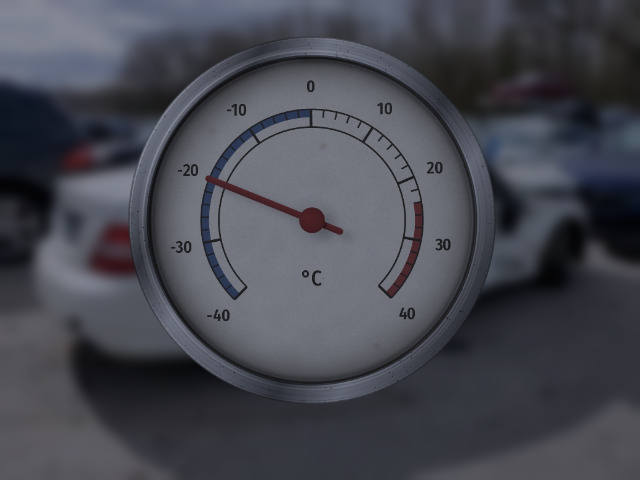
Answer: -20; °C
